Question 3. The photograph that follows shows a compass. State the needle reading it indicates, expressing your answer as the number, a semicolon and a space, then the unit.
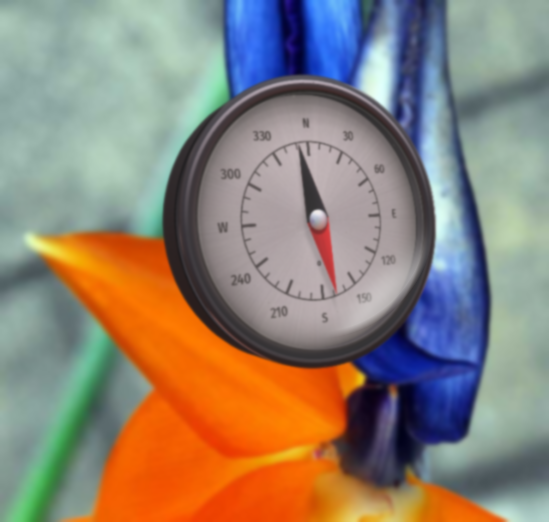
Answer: 170; °
